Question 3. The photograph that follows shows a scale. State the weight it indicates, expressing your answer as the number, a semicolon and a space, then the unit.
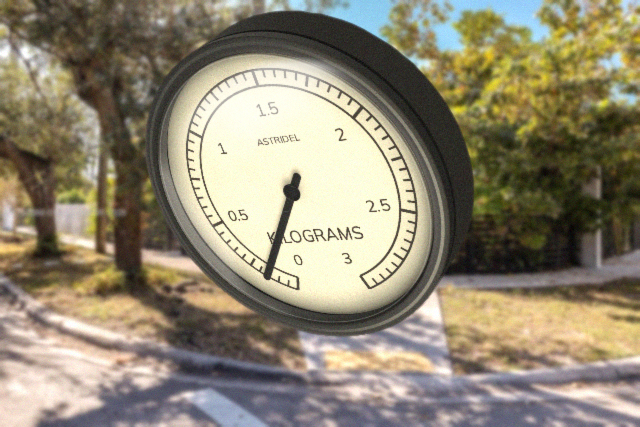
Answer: 0.15; kg
